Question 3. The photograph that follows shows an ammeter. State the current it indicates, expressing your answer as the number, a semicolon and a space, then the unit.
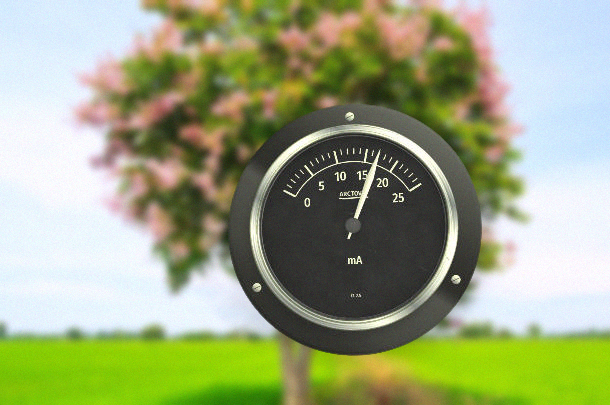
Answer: 17; mA
